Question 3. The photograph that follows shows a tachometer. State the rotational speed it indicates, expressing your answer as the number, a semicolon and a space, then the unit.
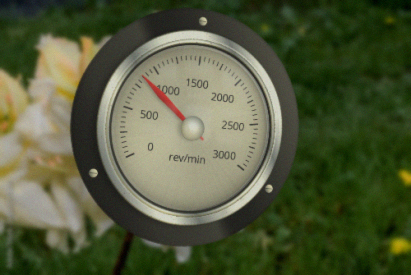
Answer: 850; rpm
